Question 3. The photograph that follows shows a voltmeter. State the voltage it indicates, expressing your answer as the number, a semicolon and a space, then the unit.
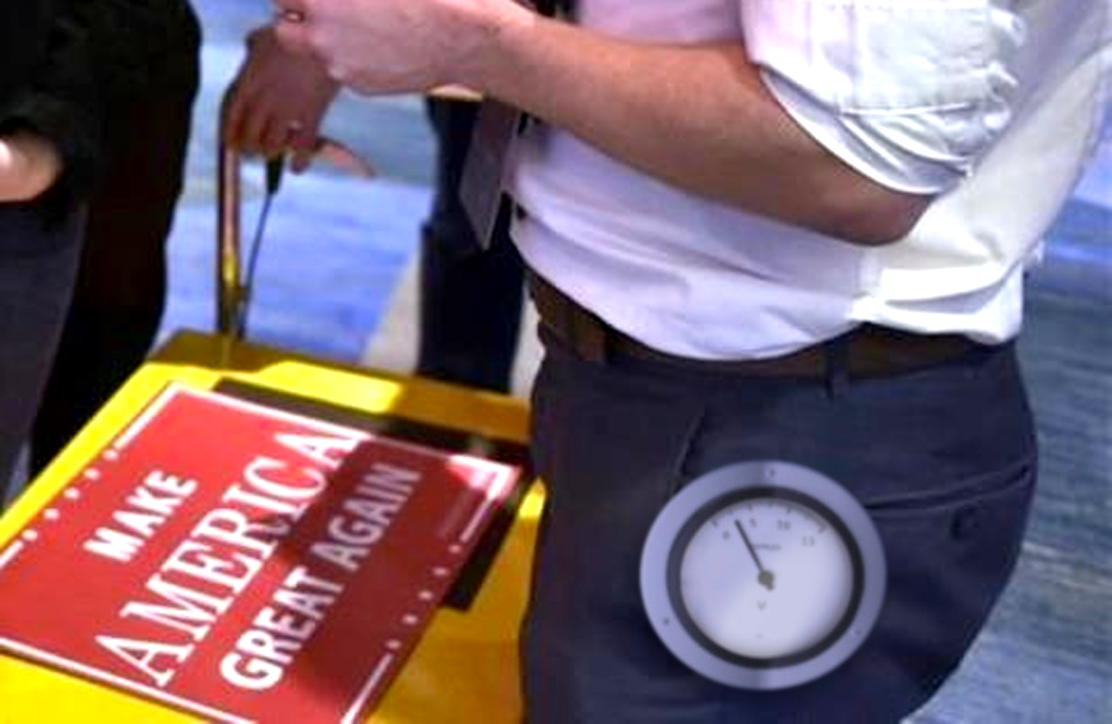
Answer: 2.5; V
